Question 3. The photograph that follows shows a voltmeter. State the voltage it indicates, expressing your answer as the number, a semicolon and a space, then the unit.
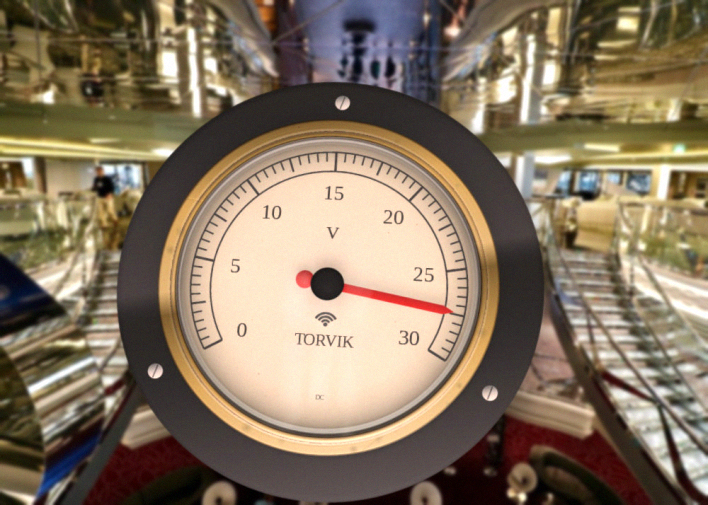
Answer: 27.5; V
